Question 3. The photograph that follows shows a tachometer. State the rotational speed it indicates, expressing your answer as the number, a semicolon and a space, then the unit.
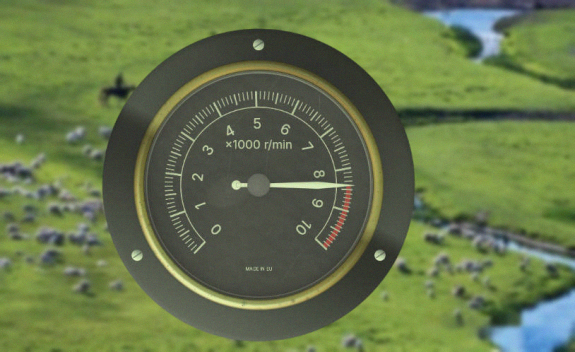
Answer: 8400; rpm
